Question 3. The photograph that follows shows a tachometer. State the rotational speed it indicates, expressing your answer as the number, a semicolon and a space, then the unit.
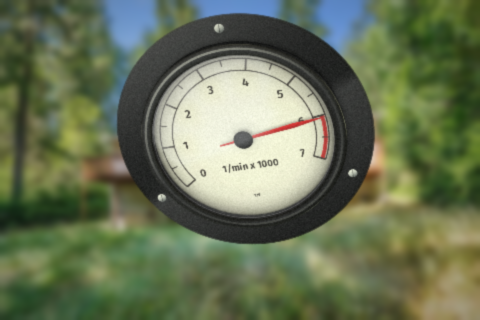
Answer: 6000; rpm
